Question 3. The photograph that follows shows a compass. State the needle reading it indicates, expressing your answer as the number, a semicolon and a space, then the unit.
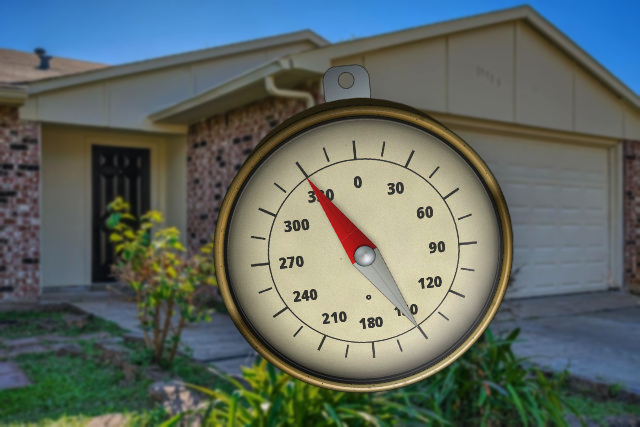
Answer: 330; °
